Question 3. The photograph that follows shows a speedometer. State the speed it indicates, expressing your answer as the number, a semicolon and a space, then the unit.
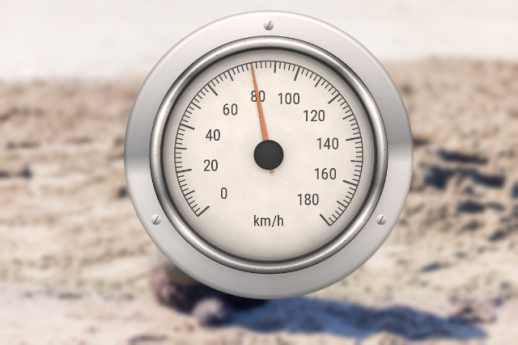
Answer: 80; km/h
